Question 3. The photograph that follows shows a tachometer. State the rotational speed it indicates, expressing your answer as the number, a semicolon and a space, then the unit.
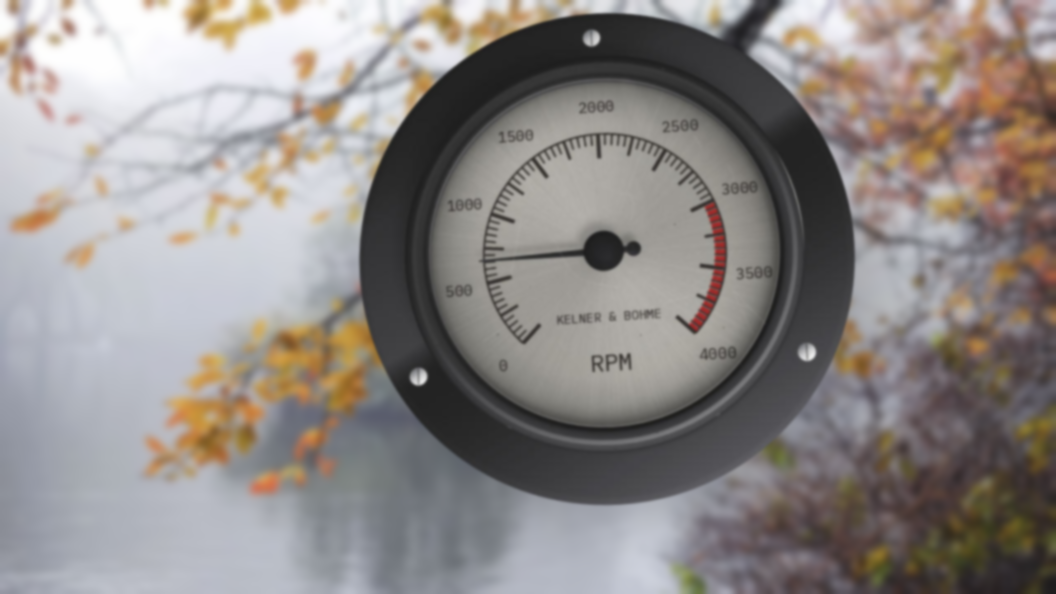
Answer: 650; rpm
